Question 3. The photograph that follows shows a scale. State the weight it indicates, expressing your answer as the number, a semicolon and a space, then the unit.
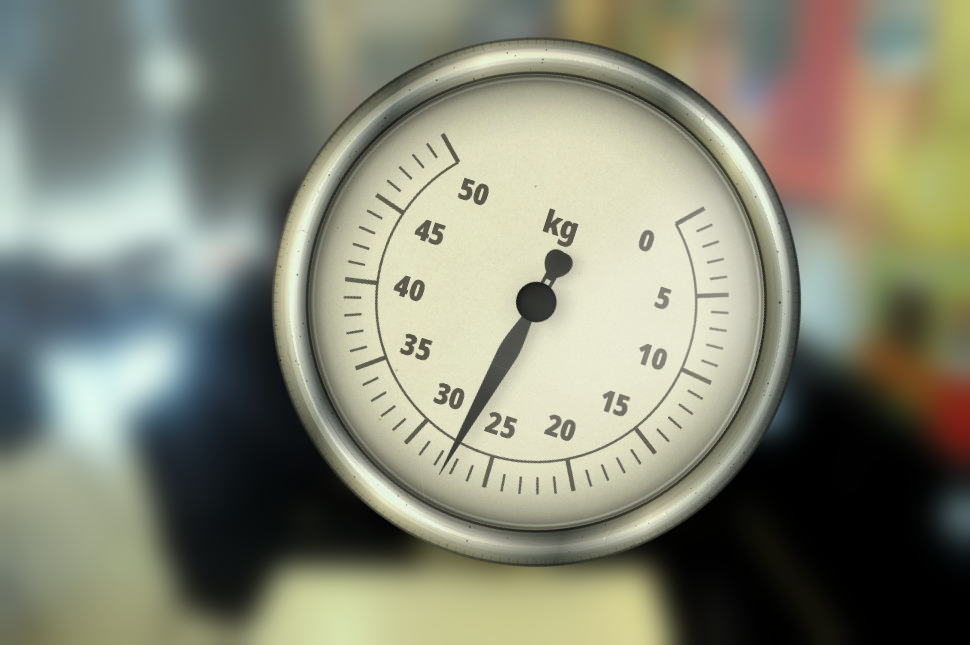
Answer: 27.5; kg
